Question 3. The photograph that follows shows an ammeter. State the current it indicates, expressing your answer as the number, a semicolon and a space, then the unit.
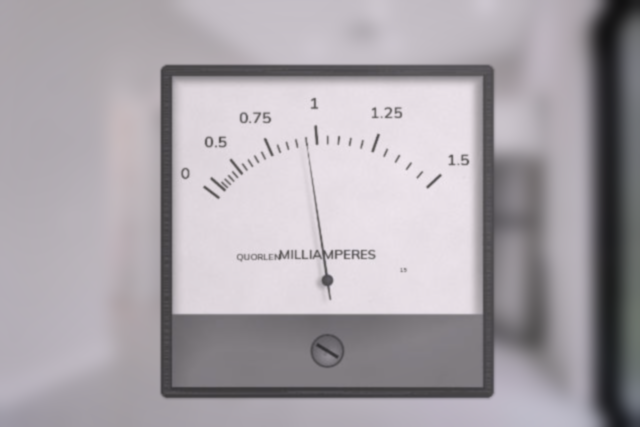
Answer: 0.95; mA
